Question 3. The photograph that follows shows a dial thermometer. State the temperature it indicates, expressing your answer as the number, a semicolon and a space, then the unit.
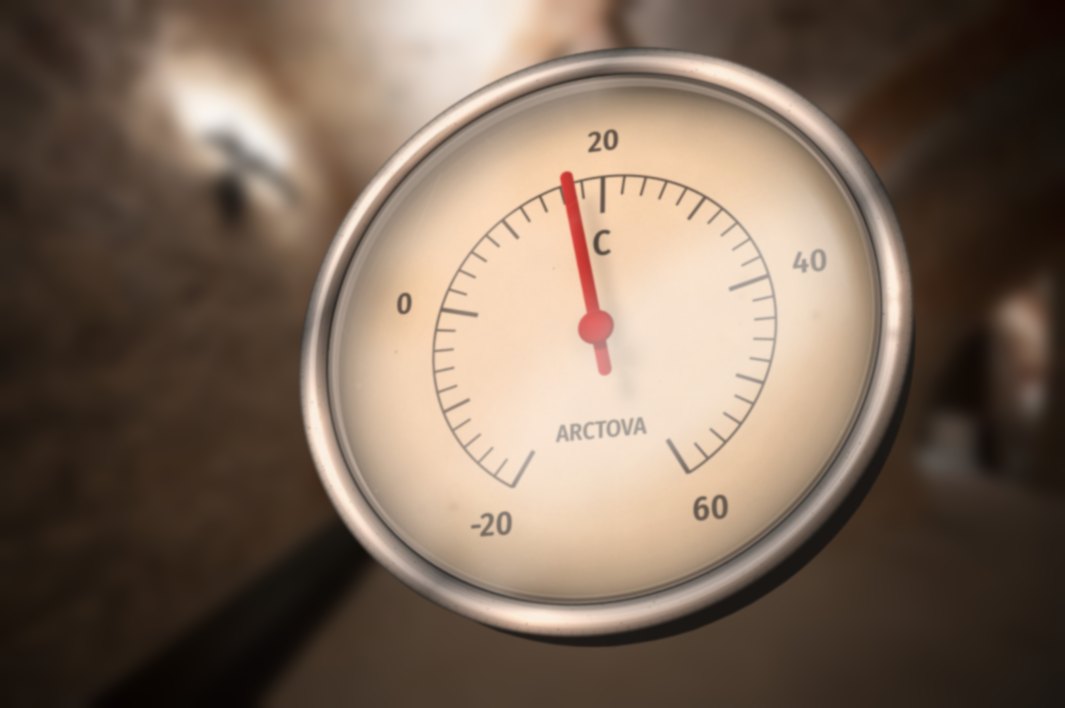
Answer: 17; °C
